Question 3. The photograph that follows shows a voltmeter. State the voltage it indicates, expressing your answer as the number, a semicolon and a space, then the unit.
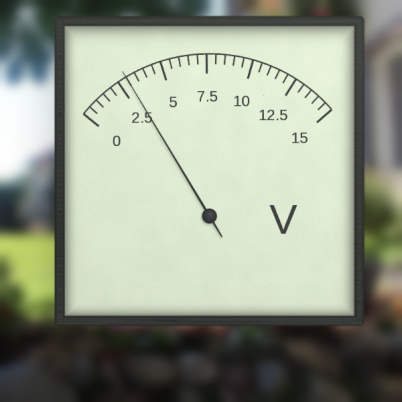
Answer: 3; V
